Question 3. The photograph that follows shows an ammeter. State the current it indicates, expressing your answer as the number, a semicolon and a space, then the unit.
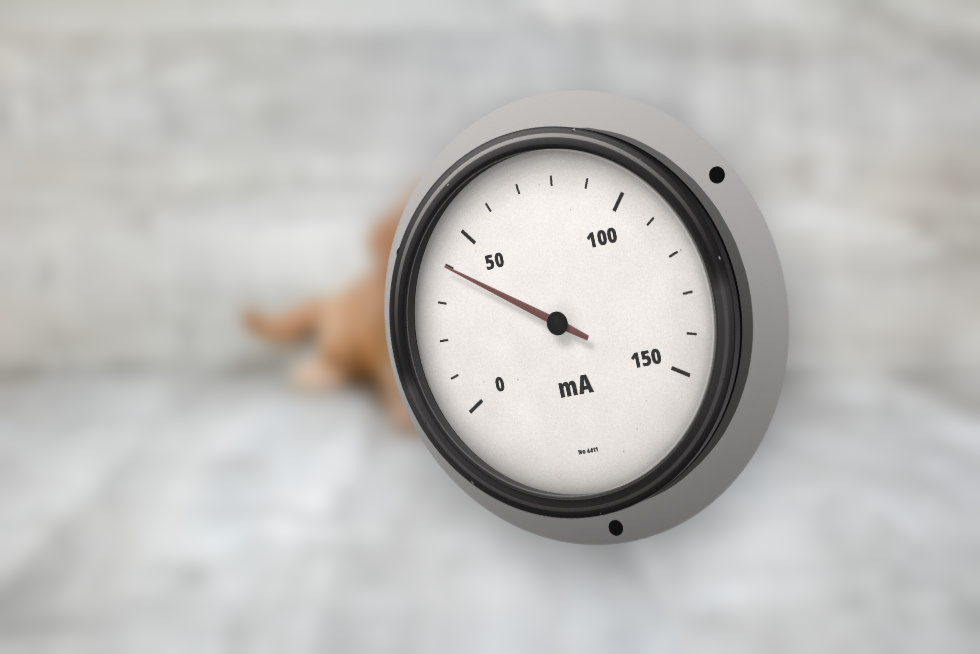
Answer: 40; mA
